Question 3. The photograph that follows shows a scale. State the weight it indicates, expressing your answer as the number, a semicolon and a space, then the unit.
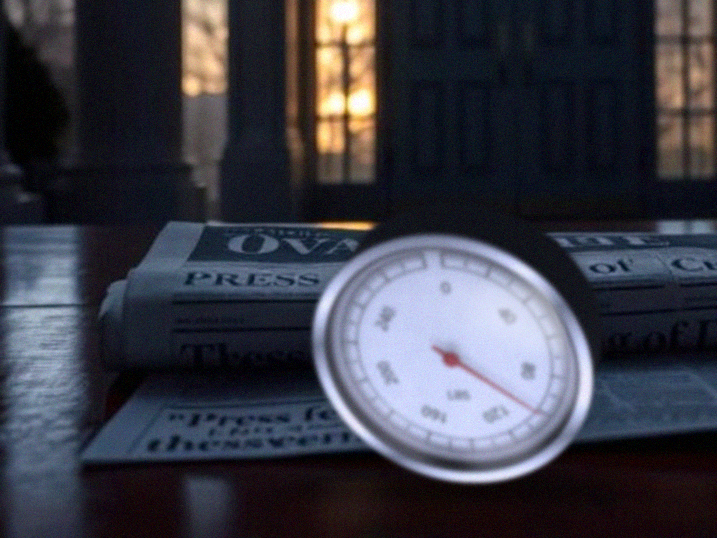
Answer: 100; lb
